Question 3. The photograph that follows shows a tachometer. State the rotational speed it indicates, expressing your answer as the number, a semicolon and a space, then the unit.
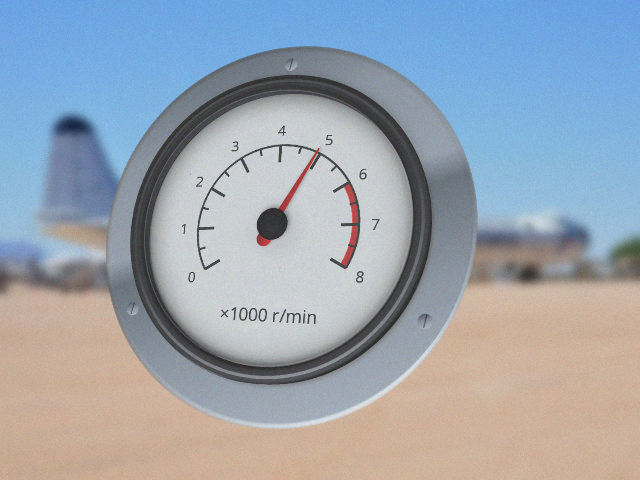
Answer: 5000; rpm
